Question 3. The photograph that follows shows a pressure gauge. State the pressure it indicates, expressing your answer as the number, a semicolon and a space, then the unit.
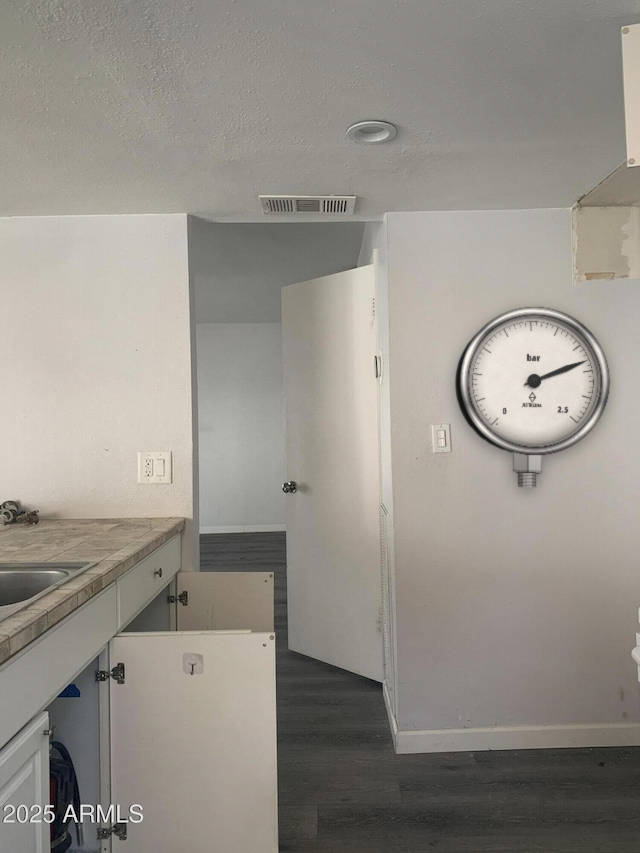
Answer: 1.9; bar
